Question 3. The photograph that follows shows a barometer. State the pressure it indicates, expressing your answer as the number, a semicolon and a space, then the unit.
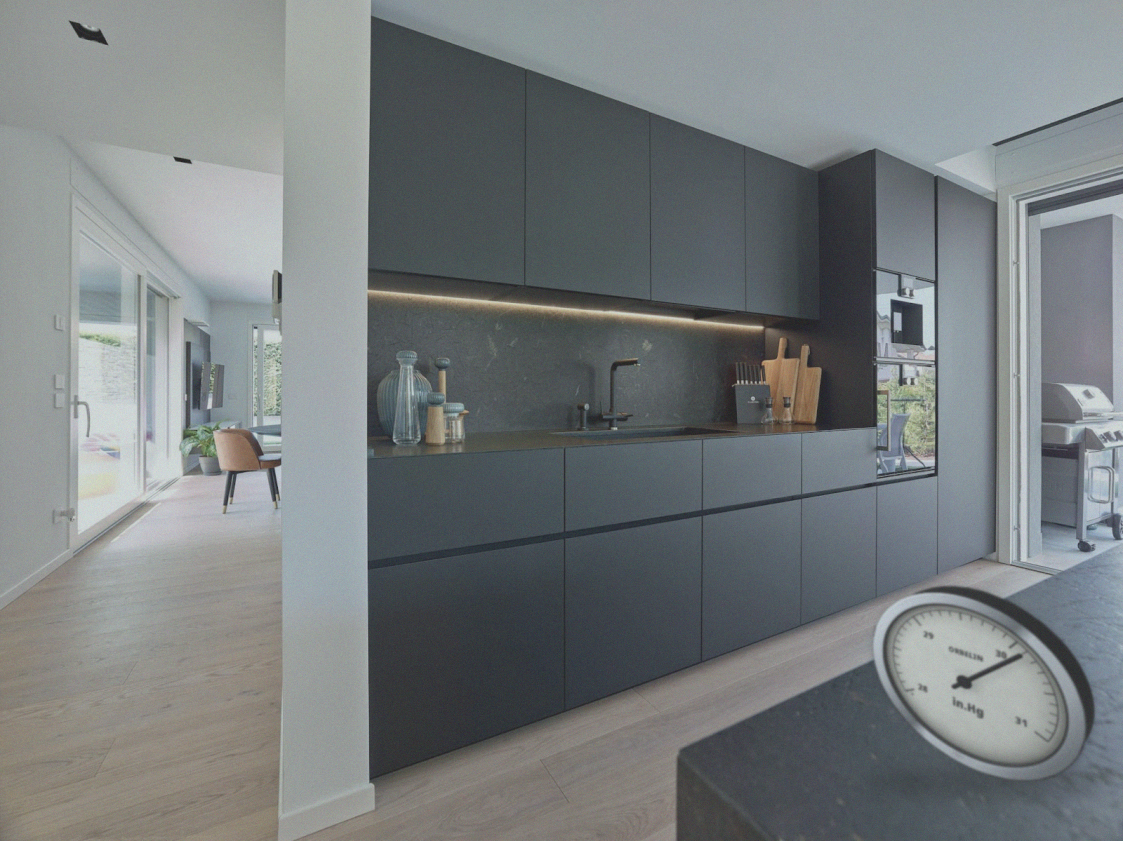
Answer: 30.1; inHg
